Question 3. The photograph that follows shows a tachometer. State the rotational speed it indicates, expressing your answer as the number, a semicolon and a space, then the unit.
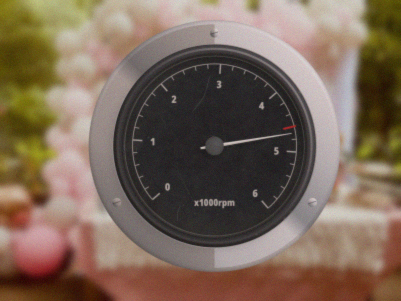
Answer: 4700; rpm
